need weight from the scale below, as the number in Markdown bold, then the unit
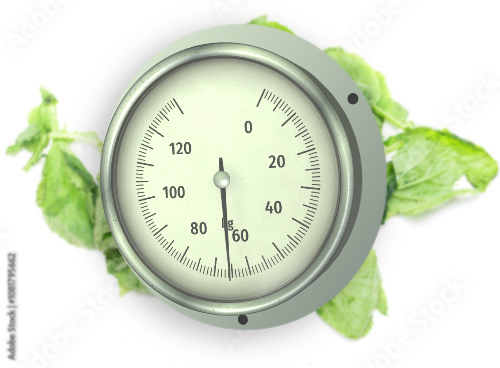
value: **65** kg
